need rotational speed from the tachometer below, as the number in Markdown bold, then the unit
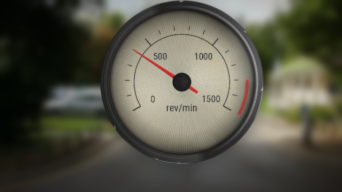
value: **400** rpm
